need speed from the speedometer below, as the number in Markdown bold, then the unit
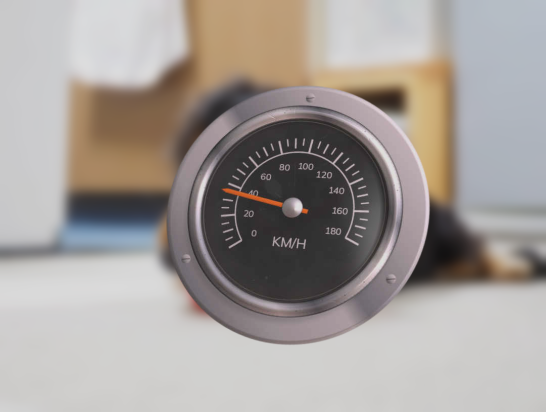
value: **35** km/h
